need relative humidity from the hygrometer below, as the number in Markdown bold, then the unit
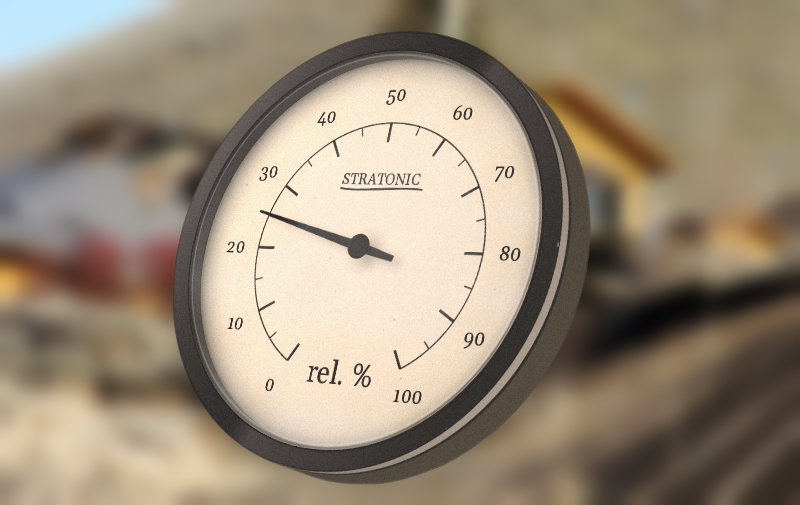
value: **25** %
